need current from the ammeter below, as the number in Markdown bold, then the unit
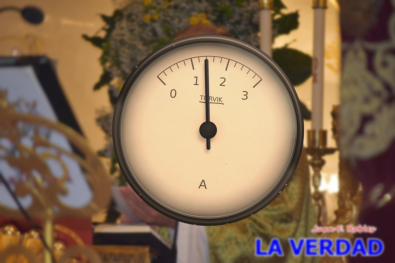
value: **1.4** A
